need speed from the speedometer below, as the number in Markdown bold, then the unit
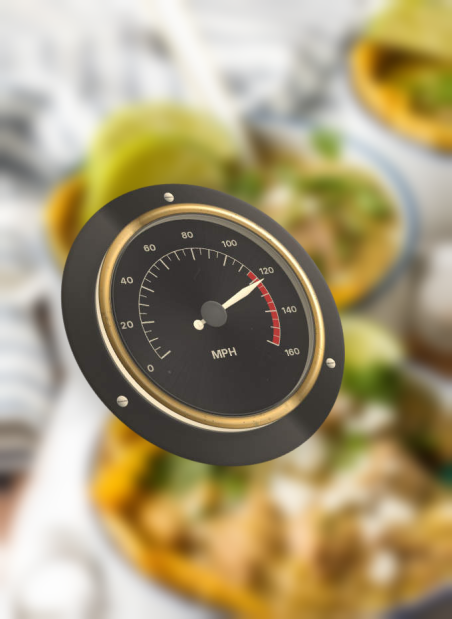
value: **122.5** mph
